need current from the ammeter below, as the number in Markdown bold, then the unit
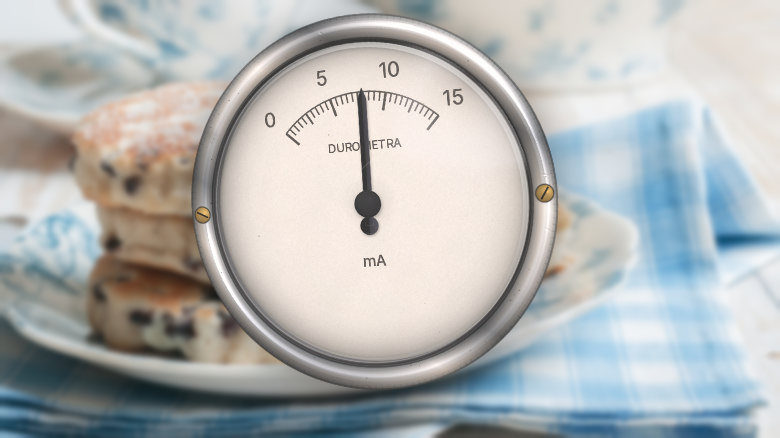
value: **8** mA
